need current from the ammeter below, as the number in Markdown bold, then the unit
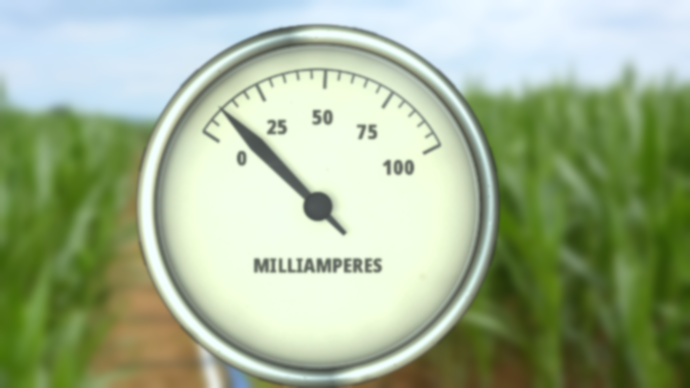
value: **10** mA
